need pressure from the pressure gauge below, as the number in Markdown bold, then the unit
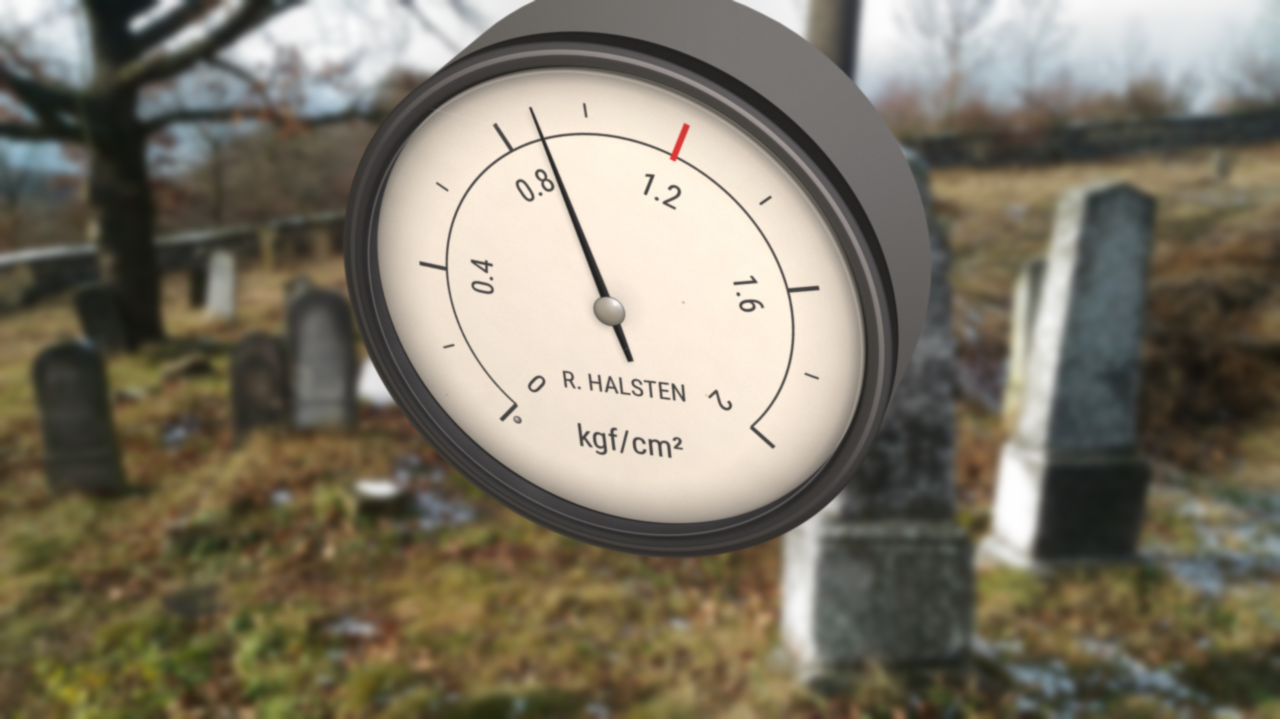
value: **0.9** kg/cm²
